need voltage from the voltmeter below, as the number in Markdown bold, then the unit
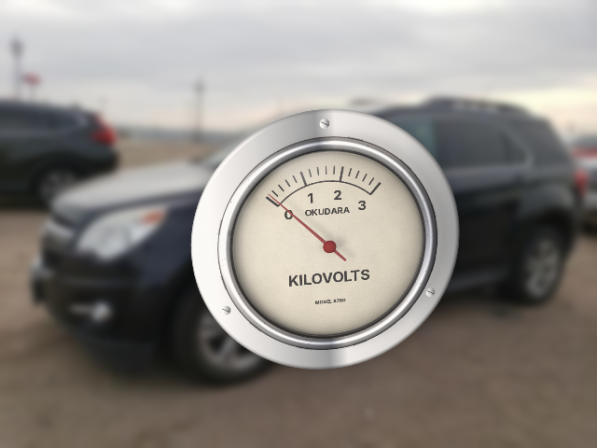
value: **0.1** kV
